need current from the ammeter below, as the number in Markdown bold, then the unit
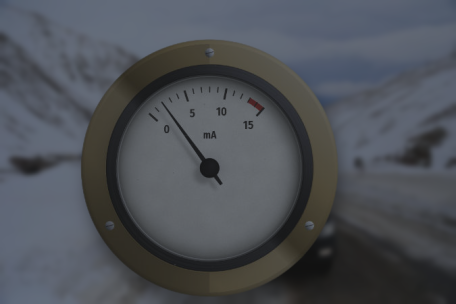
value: **2** mA
